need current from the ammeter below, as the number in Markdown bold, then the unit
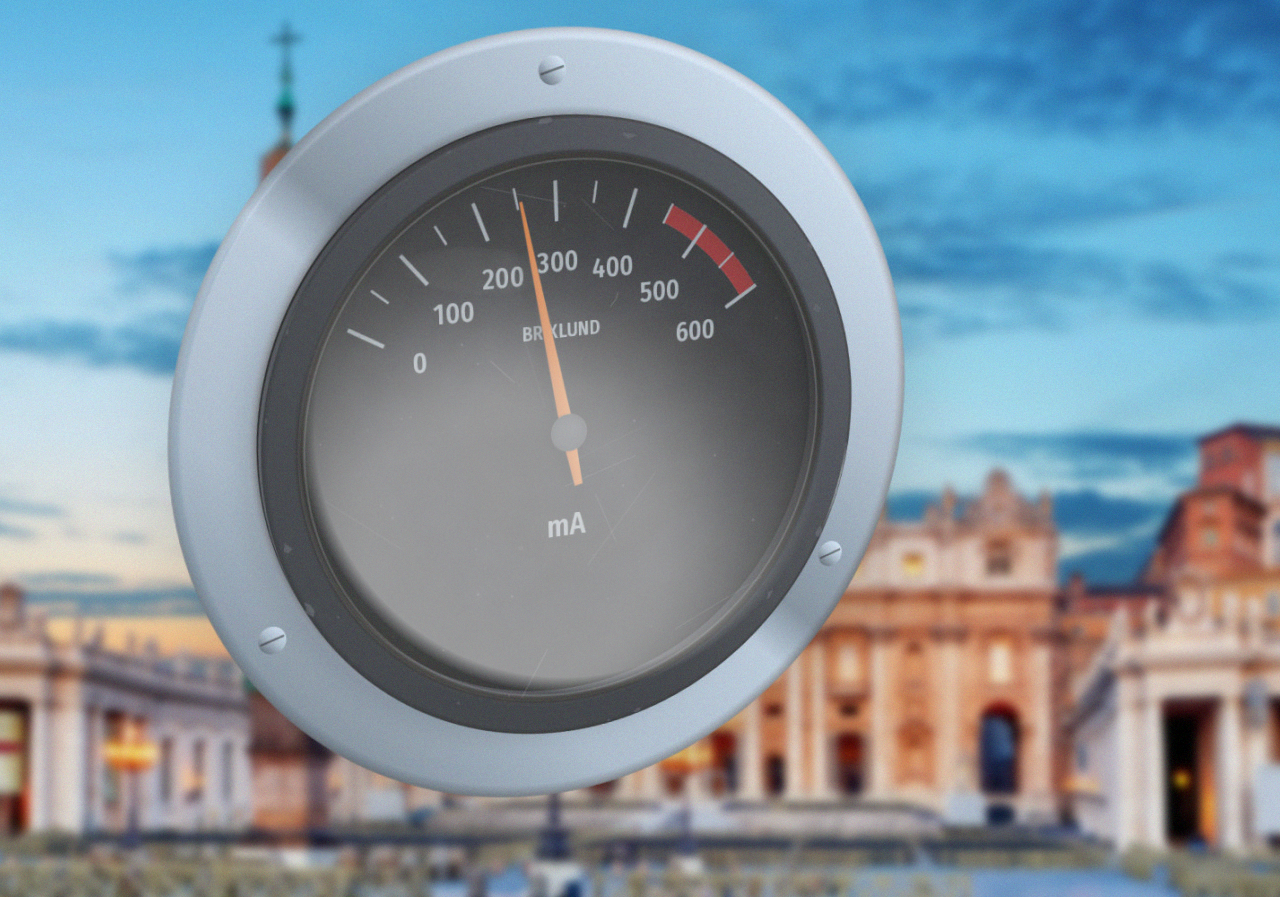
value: **250** mA
